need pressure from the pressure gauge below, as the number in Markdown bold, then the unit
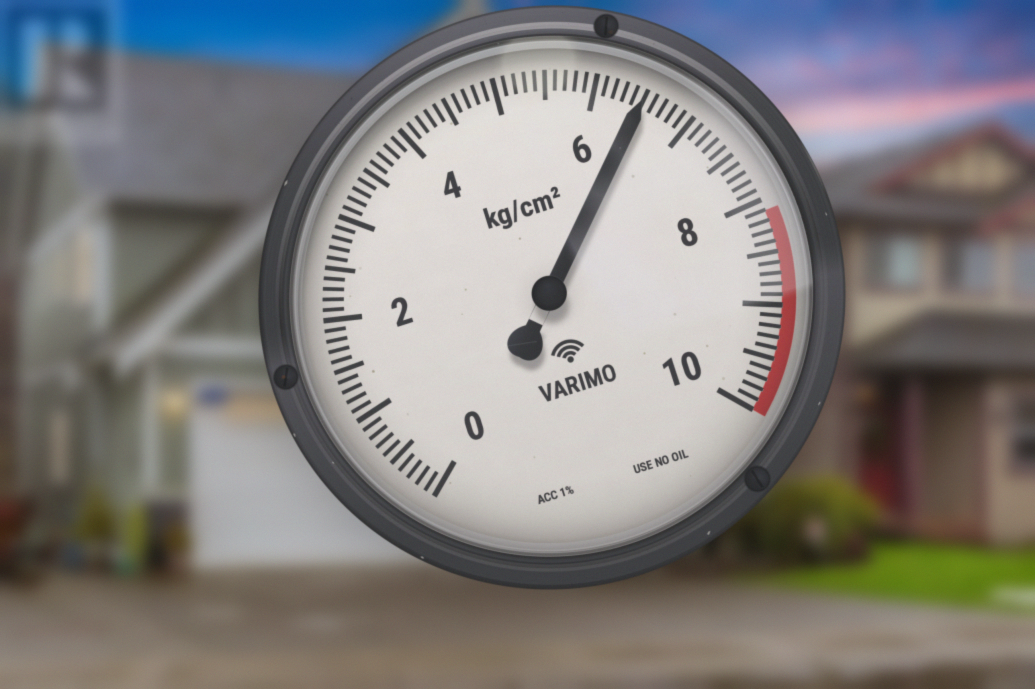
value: **6.5** kg/cm²
